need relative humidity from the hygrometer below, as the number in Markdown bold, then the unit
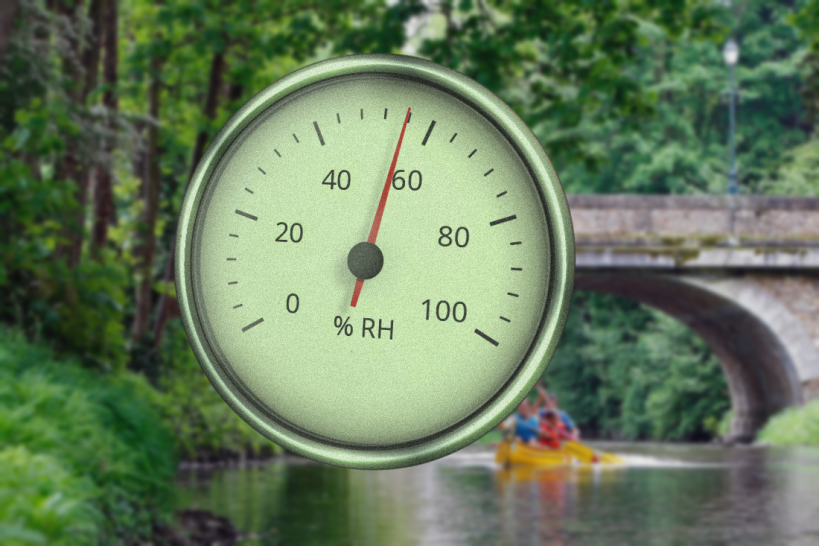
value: **56** %
